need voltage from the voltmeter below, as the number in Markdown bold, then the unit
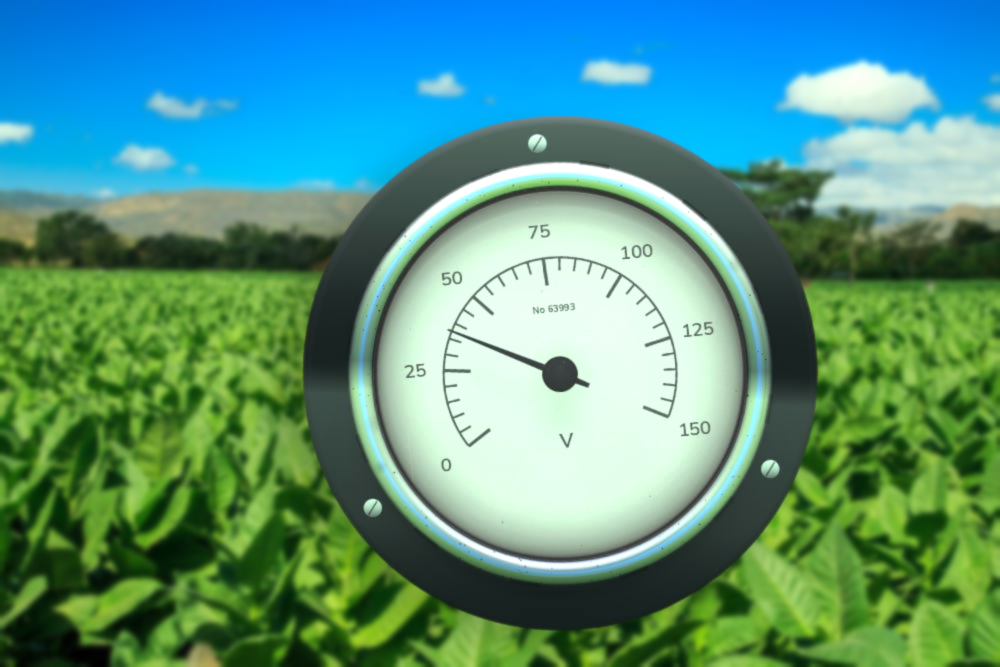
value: **37.5** V
